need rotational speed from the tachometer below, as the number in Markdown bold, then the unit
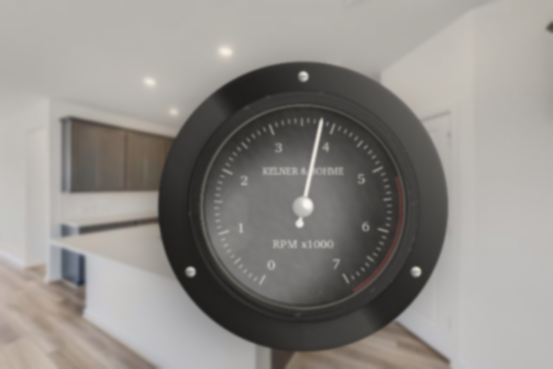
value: **3800** rpm
